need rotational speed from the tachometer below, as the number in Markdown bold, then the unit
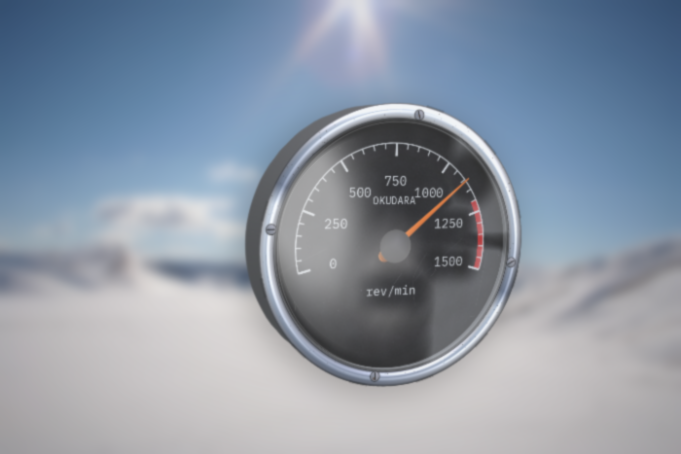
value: **1100** rpm
